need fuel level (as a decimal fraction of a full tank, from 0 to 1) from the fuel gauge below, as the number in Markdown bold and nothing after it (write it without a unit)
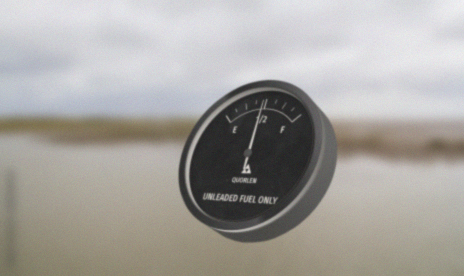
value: **0.5**
